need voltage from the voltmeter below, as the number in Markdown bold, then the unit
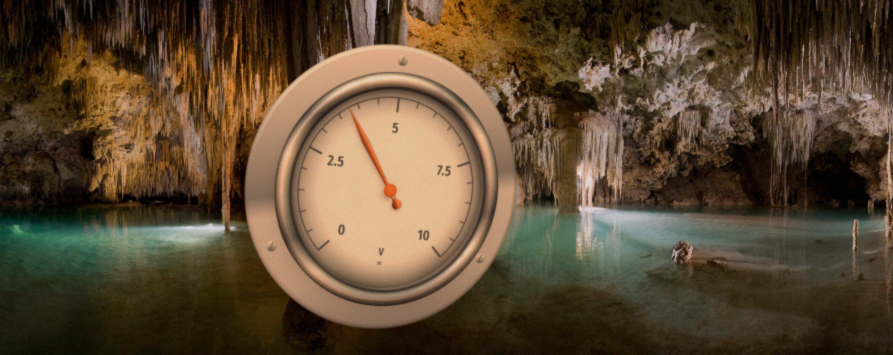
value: **3.75** V
